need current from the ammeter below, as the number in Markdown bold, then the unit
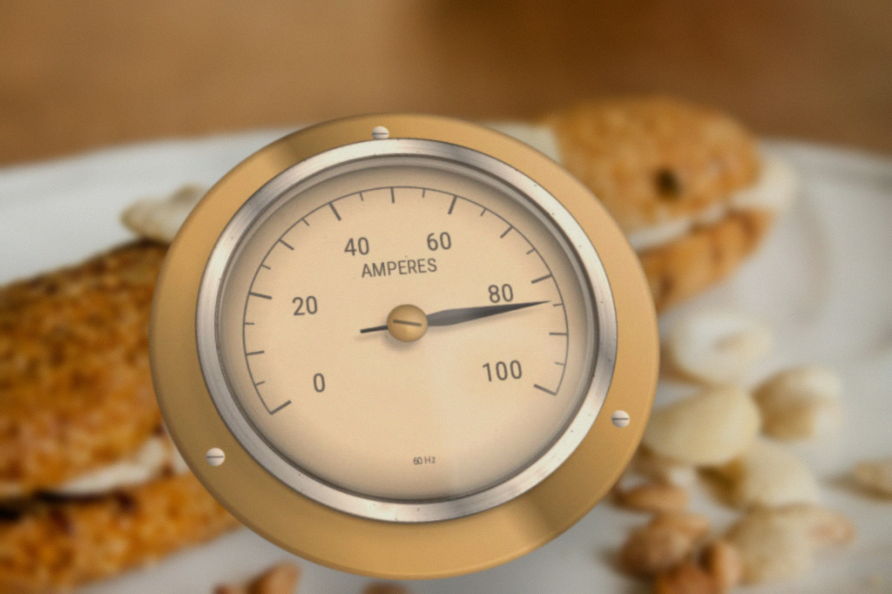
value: **85** A
